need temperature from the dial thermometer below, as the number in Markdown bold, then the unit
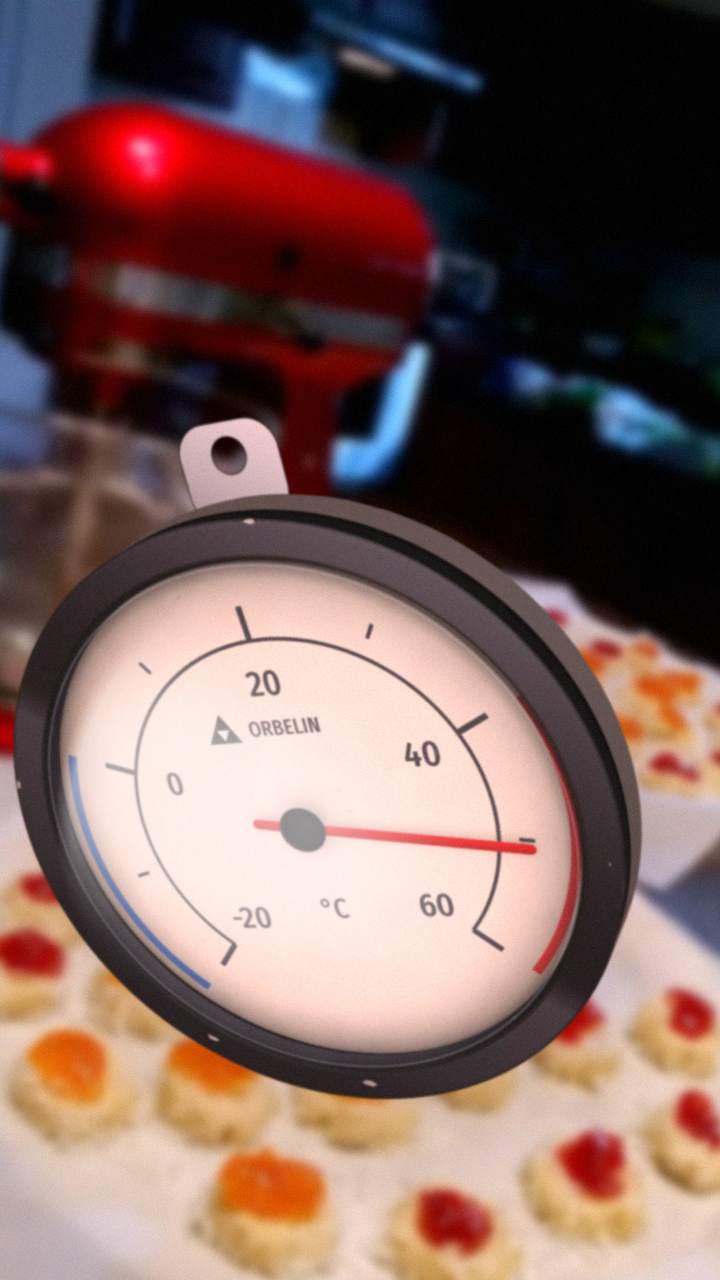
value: **50** °C
